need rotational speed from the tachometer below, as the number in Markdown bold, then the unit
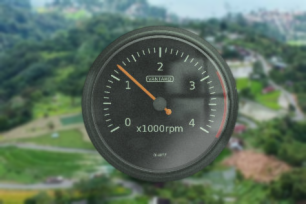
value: **1200** rpm
